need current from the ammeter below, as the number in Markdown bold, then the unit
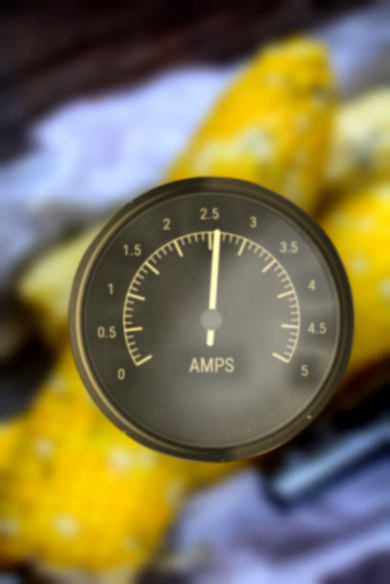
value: **2.6** A
